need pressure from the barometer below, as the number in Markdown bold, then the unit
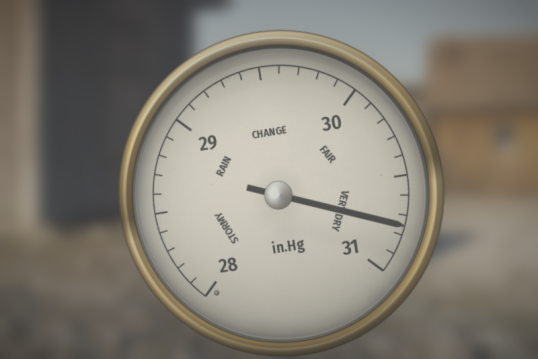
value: **30.75** inHg
